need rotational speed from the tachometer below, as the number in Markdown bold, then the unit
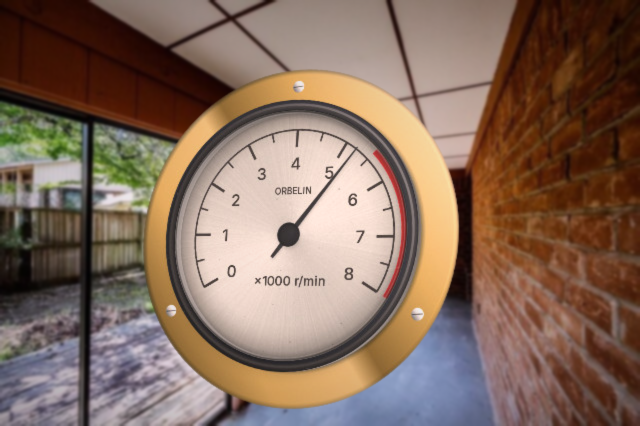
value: **5250** rpm
